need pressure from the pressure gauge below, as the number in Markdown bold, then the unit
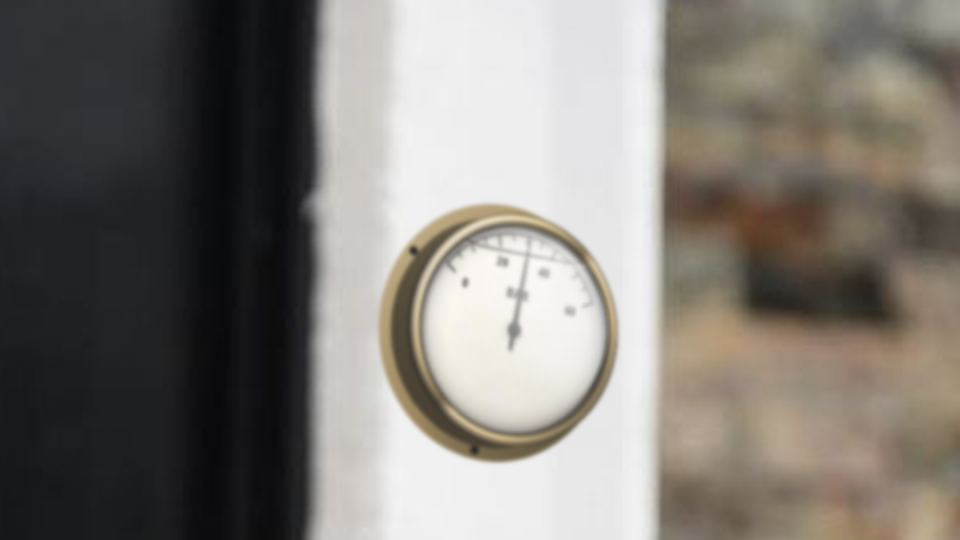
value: **30** bar
